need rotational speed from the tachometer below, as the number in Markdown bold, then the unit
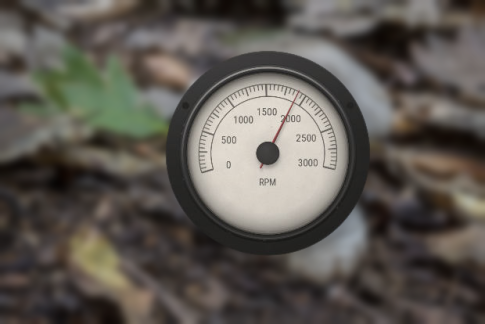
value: **1900** rpm
